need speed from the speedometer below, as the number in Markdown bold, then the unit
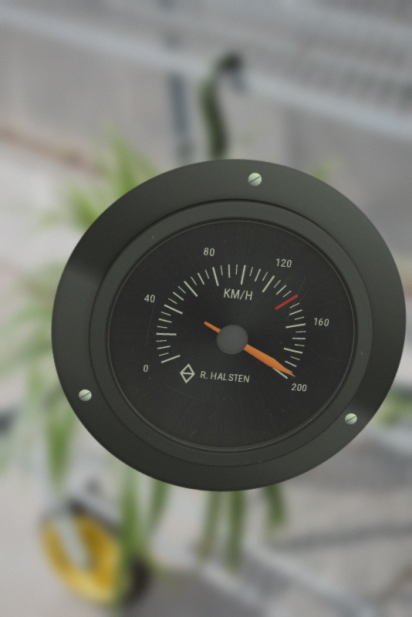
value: **195** km/h
